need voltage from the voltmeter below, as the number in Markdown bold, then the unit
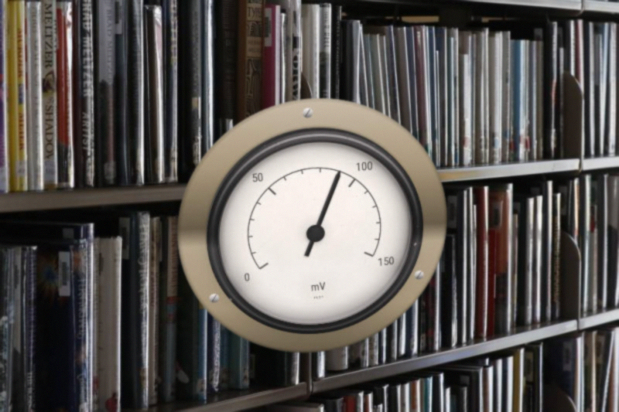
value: **90** mV
